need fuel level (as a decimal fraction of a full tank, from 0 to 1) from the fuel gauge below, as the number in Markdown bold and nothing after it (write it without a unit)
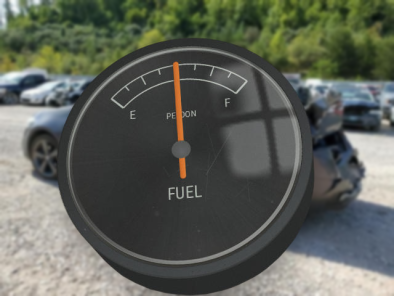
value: **0.5**
